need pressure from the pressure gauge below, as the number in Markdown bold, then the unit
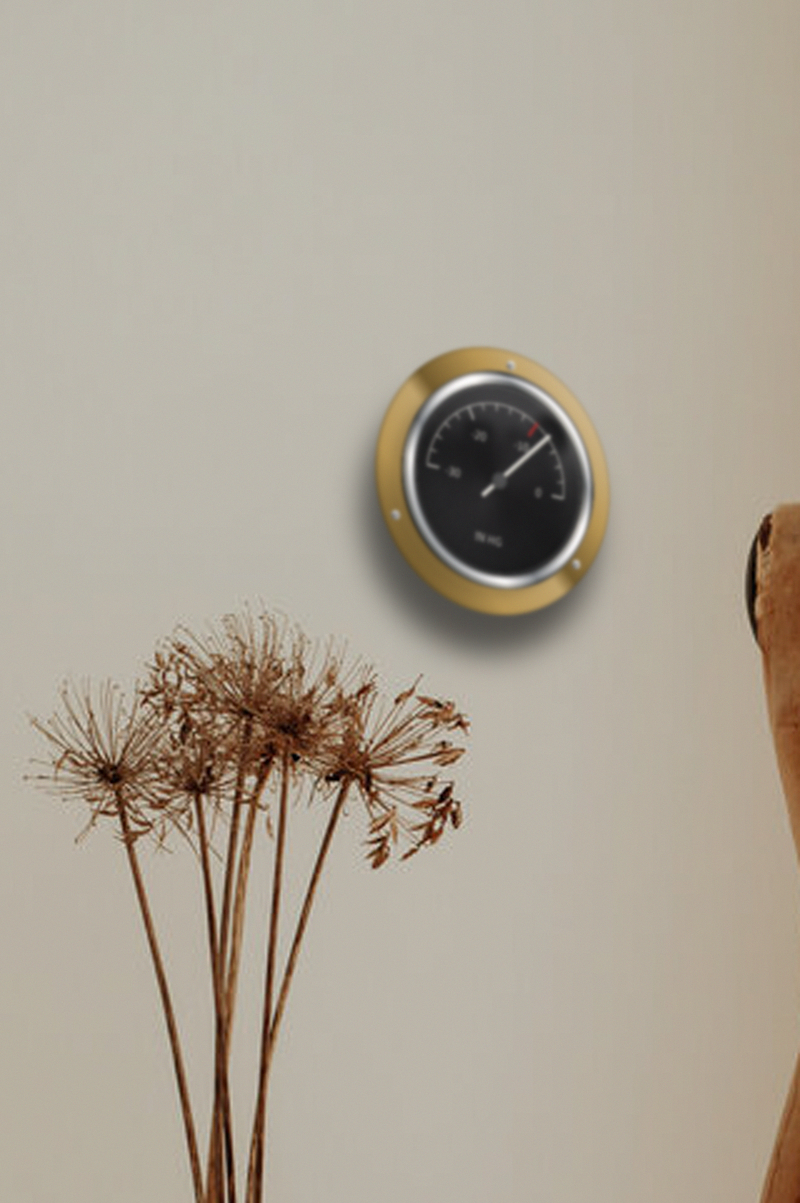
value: **-8** inHg
